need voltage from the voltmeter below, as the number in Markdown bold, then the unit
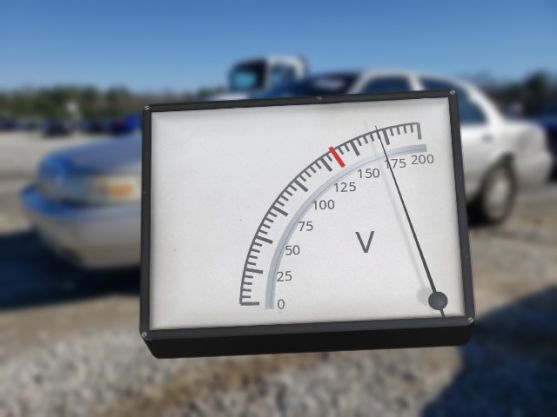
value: **170** V
